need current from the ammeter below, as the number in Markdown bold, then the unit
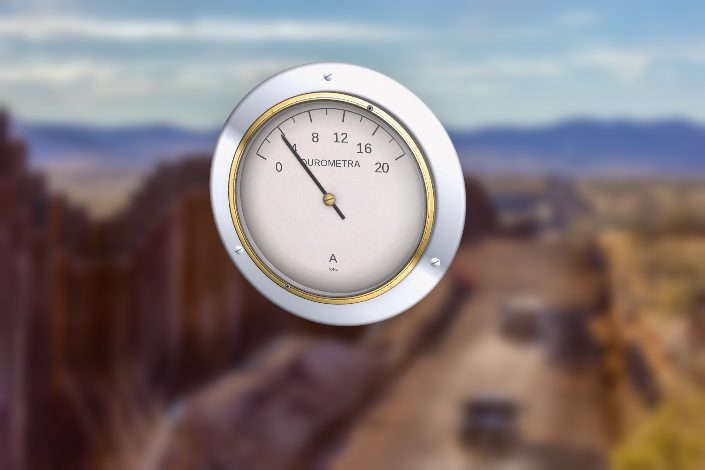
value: **4** A
